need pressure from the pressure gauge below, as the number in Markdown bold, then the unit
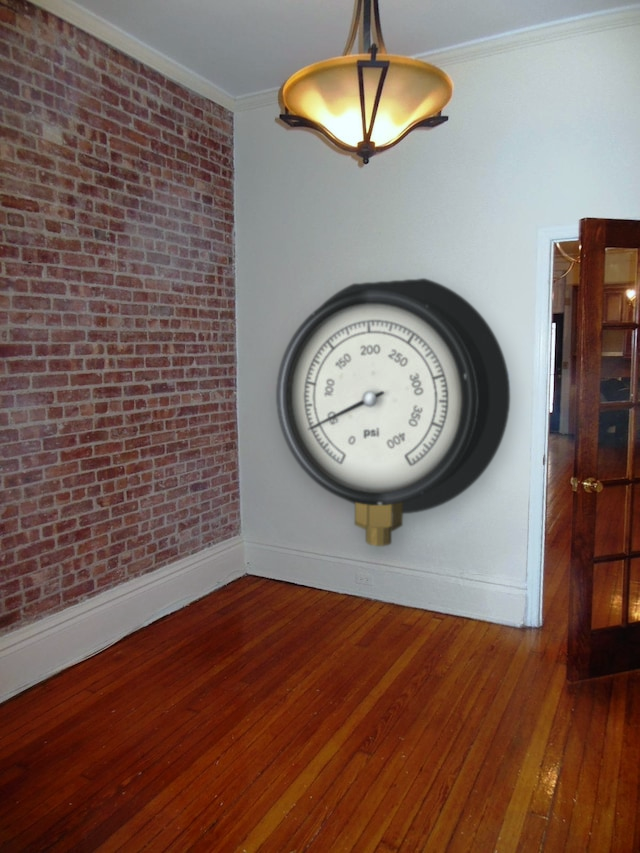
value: **50** psi
